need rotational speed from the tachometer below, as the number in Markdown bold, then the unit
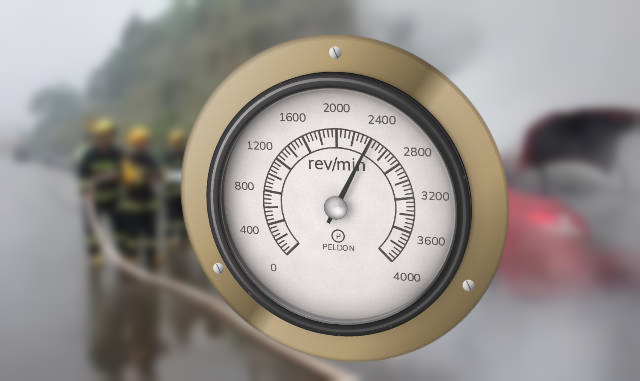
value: **2400** rpm
